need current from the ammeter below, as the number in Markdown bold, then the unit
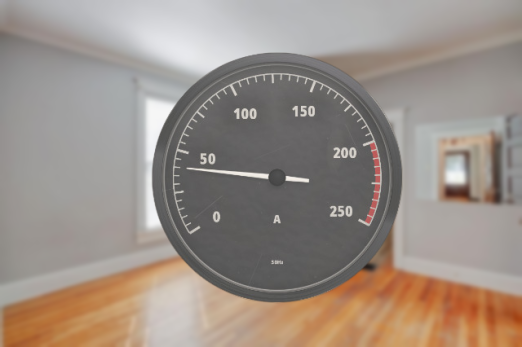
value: **40** A
